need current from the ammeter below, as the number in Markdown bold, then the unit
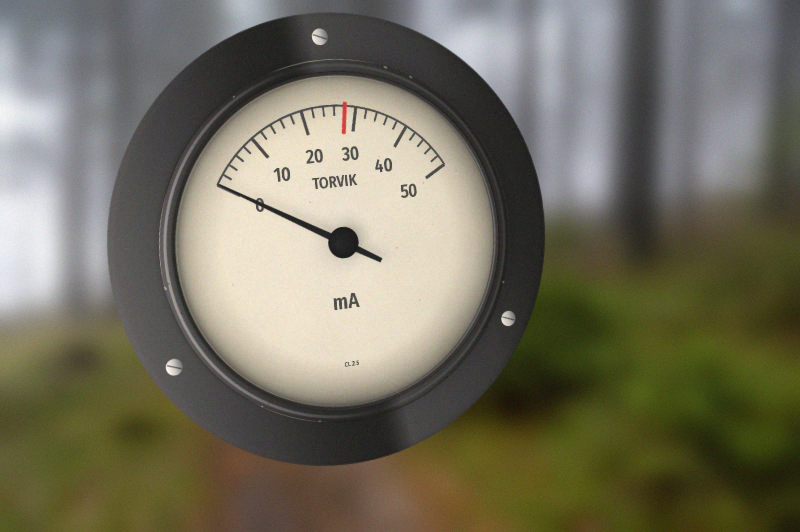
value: **0** mA
